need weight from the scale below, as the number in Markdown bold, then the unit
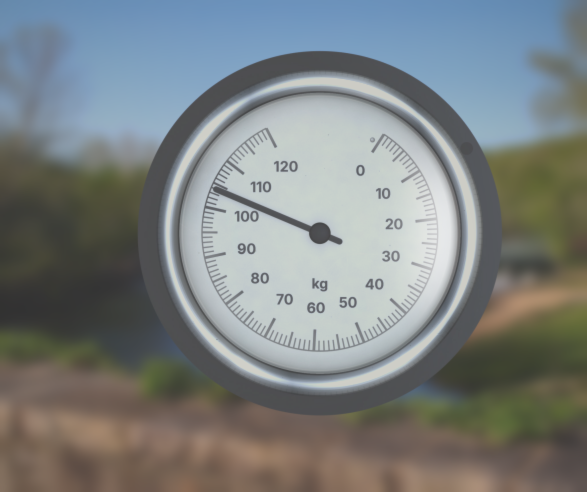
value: **104** kg
